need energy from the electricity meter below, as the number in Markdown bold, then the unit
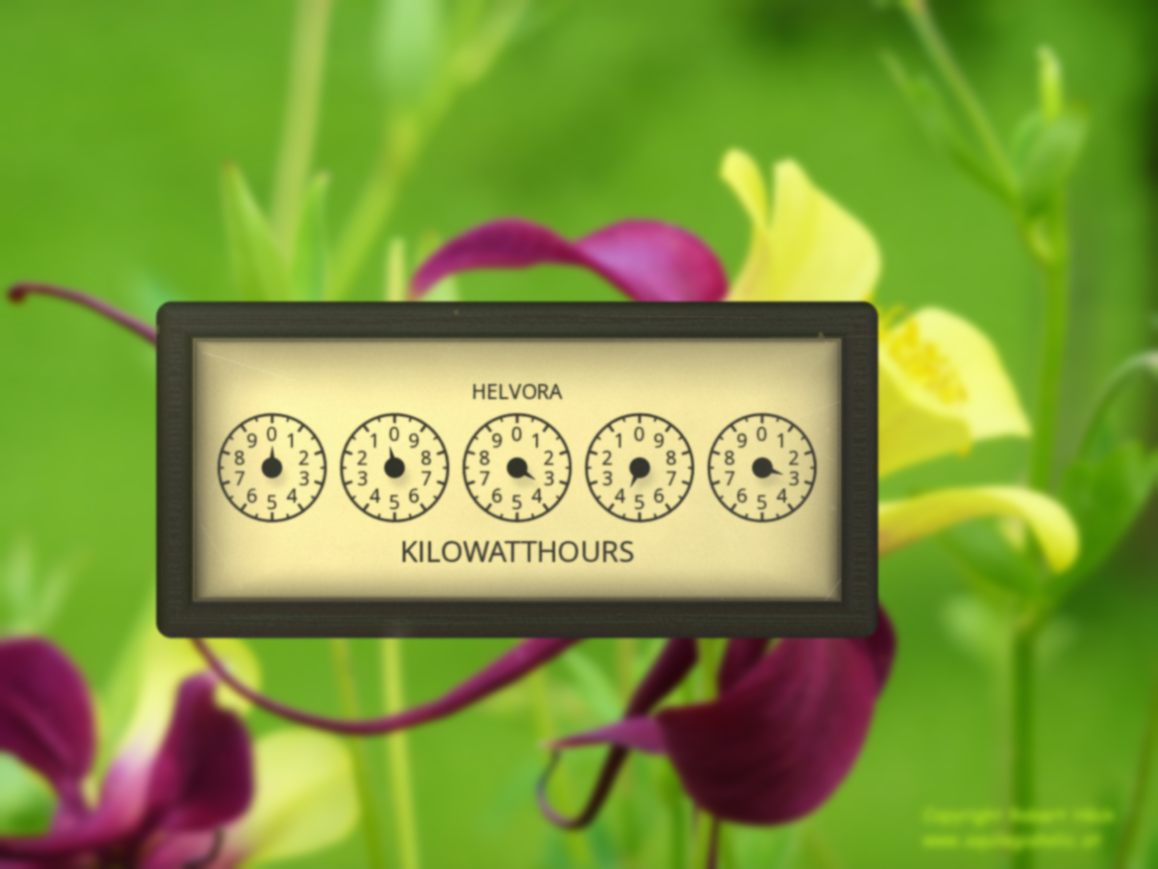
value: **343** kWh
